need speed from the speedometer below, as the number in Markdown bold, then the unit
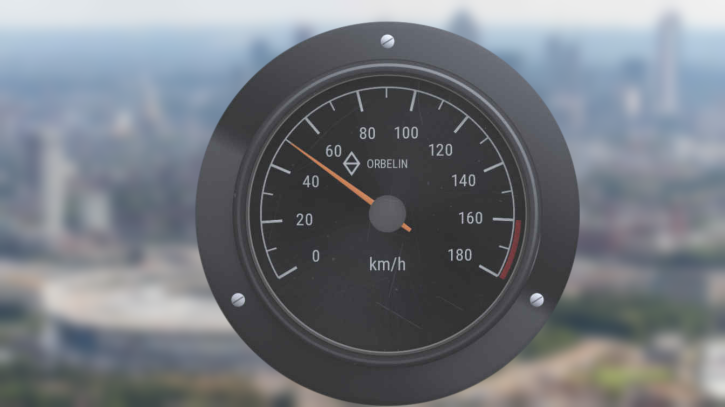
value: **50** km/h
